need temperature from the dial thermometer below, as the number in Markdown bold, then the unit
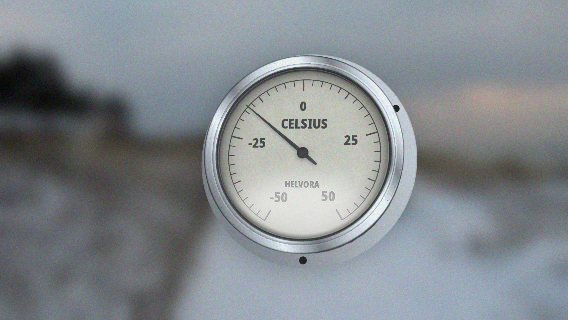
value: **-16.25** °C
